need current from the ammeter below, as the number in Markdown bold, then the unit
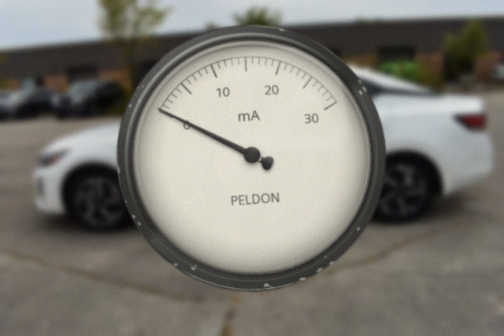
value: **0** mA
